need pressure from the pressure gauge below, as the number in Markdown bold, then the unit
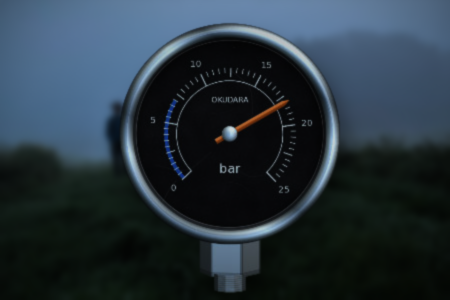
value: **18** bar
